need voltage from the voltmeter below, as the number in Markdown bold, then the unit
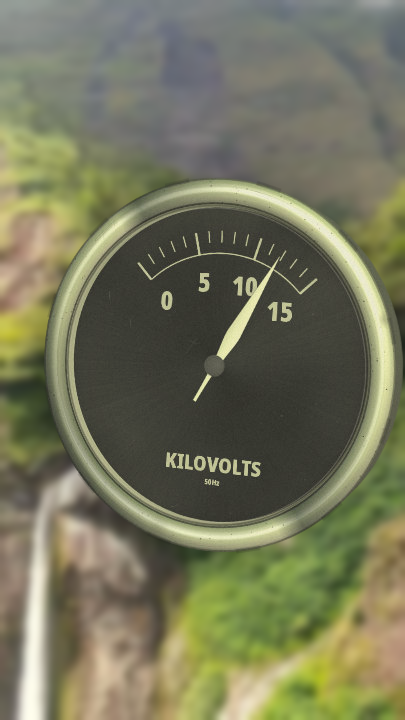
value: **12** kV
